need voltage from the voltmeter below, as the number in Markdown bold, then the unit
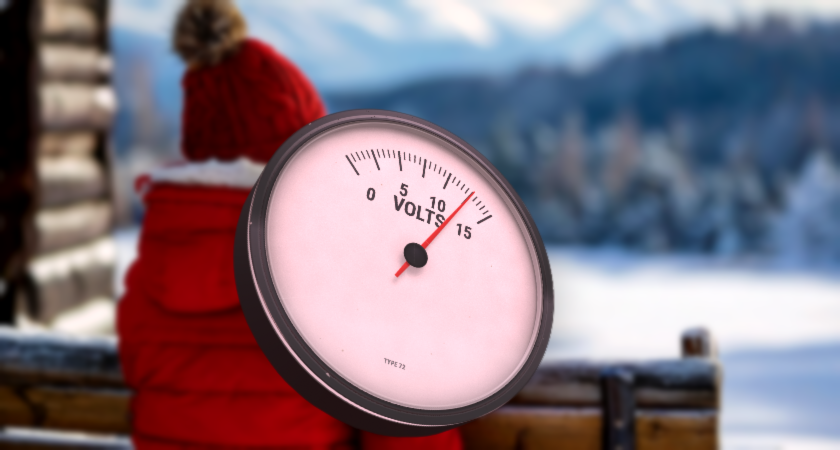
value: **12.5** V
